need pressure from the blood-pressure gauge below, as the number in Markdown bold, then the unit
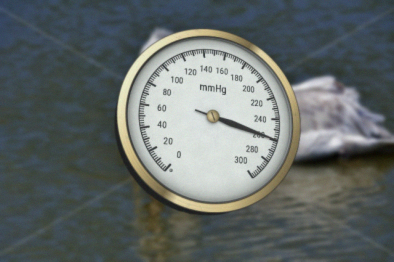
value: **260** mmHg
